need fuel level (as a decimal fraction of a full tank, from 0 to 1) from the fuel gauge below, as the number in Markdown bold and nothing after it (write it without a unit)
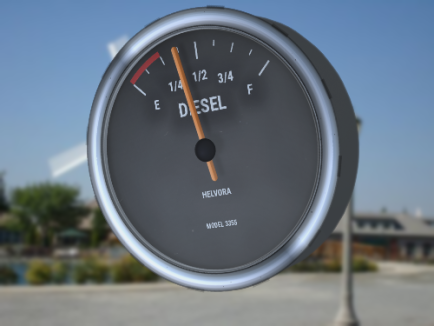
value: **0.375**
